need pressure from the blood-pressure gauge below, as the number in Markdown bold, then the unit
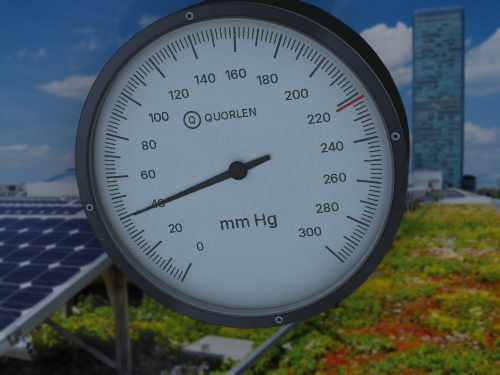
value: **40** mmHg
